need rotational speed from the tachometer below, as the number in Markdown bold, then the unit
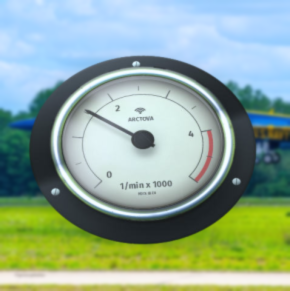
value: **1500** rpm
